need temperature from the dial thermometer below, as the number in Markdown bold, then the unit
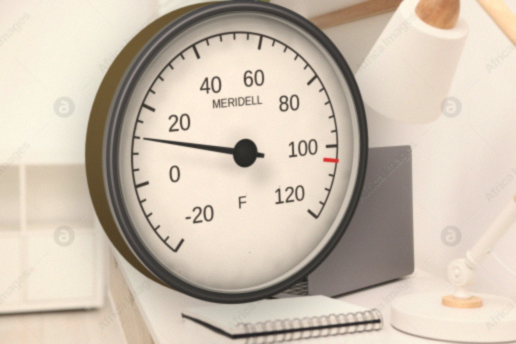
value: **12** °F
